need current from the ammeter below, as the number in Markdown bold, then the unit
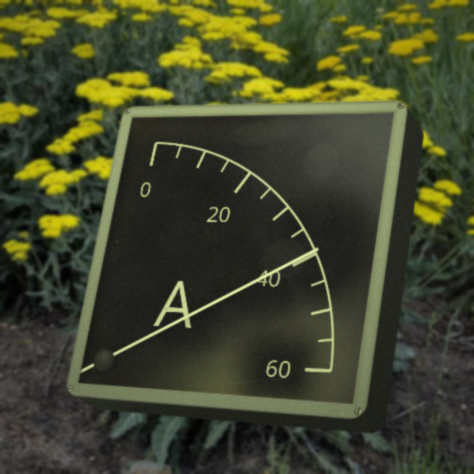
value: **40** A
